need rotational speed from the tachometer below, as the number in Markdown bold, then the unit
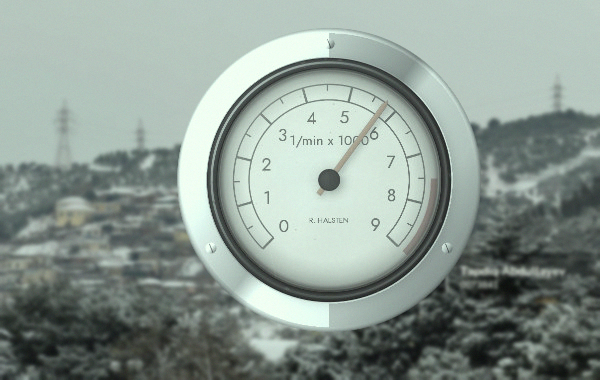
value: **5750** rpm
